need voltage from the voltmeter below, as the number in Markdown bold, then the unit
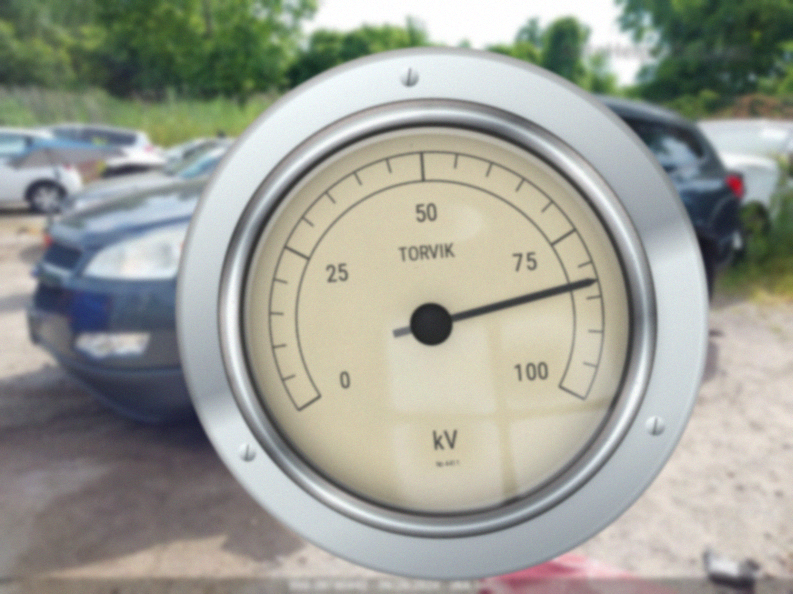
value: **82.5** kV
